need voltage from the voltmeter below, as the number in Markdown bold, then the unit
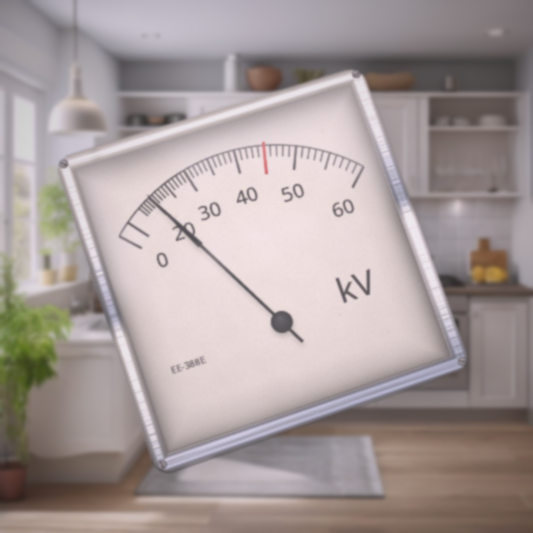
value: **20** kV
